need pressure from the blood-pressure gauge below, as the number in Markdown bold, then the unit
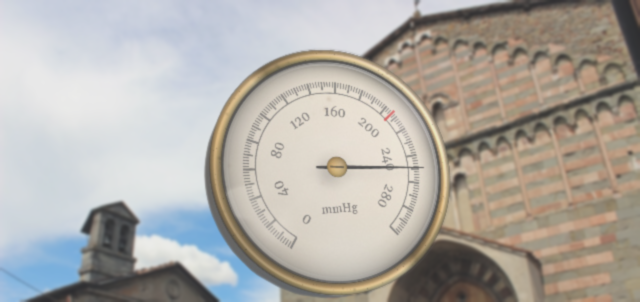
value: **250** mmHg
